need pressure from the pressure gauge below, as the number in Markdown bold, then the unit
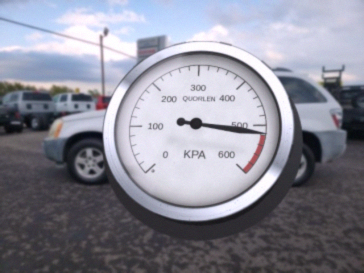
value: **520** kPa
